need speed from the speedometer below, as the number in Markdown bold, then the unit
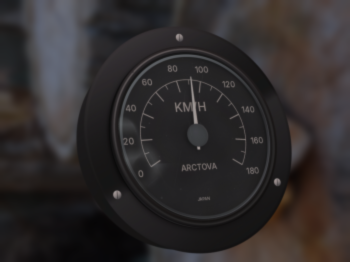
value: **90** km/h
